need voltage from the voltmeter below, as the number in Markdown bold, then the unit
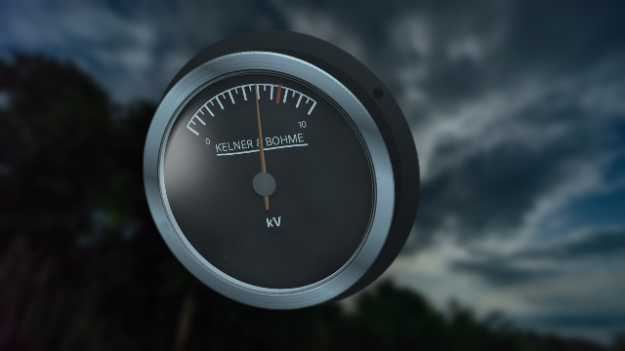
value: **6** kV
